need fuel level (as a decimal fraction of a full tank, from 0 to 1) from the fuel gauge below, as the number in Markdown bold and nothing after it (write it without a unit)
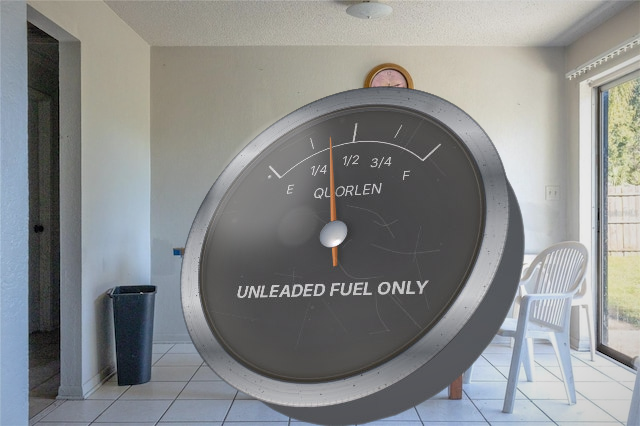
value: **0.375**
